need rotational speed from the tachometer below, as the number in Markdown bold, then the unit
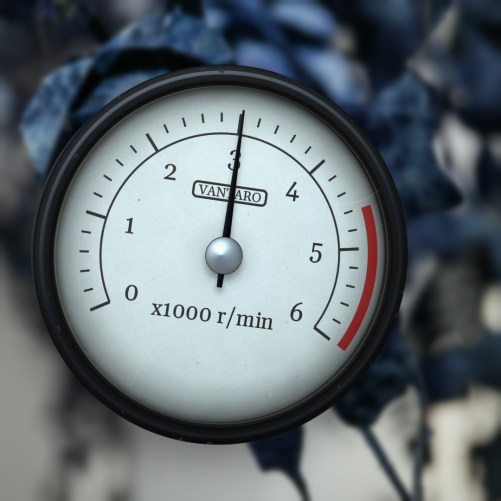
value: **3000** rpm
